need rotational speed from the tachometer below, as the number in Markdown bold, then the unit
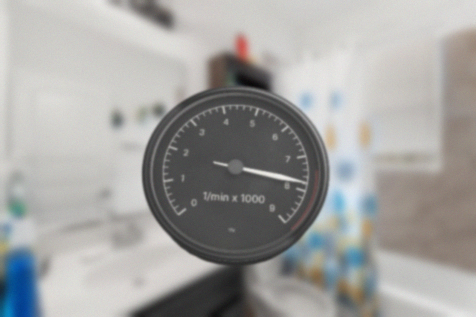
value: **7800** rpm
